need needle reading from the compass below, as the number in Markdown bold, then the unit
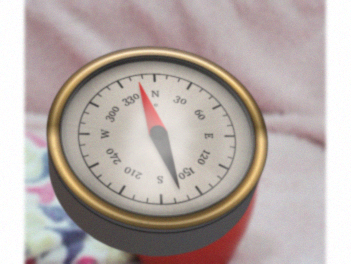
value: **345** °
